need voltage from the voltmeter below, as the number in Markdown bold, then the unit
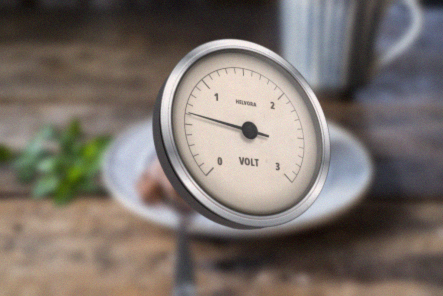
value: **0.6** V
